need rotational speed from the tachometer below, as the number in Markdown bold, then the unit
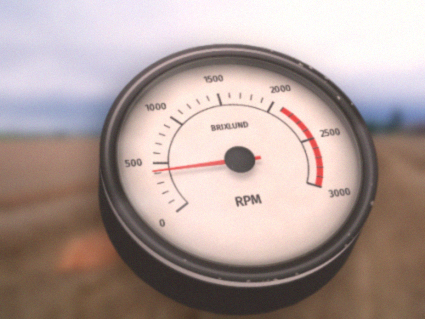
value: **400** rpm
